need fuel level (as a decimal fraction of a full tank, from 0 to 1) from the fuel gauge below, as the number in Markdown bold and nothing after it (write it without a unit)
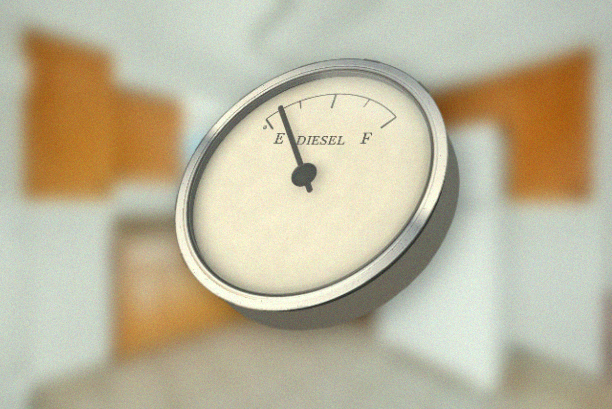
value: **0.125**
